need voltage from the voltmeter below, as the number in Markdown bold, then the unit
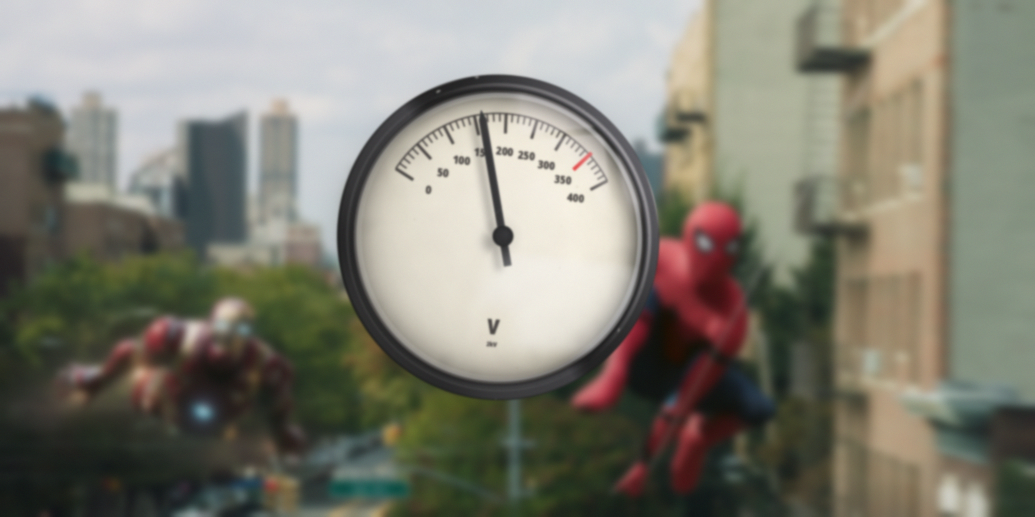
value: **160** V
